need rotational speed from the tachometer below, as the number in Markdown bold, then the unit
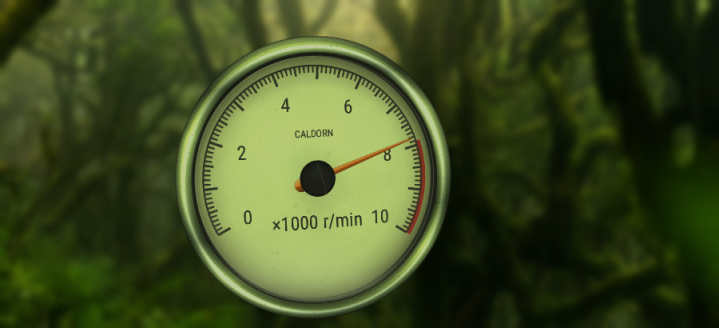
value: **7800** rpm
